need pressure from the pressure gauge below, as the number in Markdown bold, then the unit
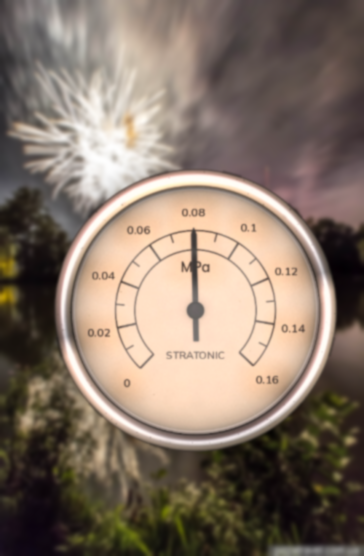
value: **0.08** MPa
